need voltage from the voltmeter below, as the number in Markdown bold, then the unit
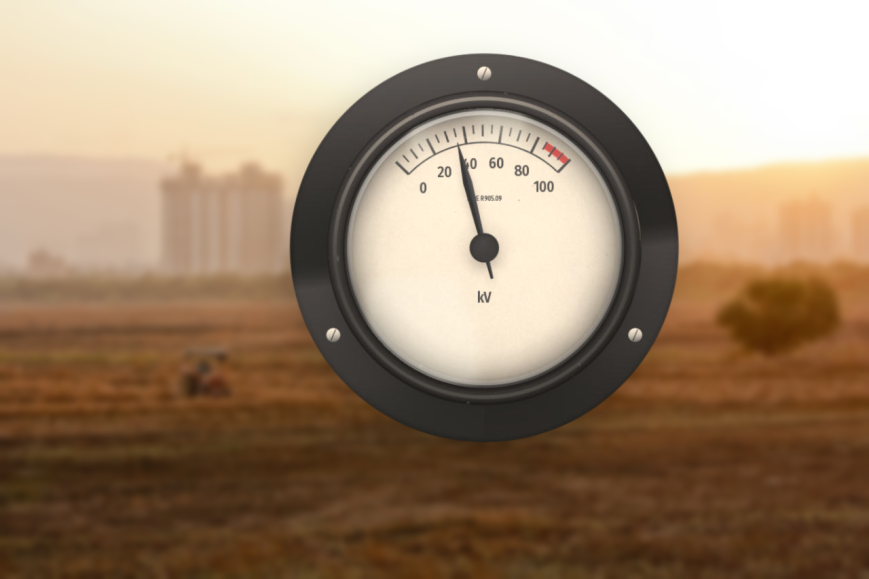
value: **35** kV
